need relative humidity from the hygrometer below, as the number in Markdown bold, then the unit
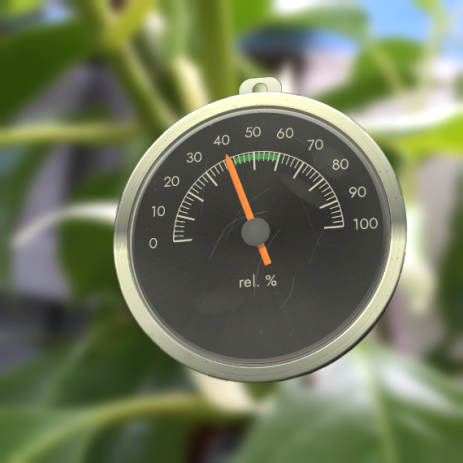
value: **40** %
